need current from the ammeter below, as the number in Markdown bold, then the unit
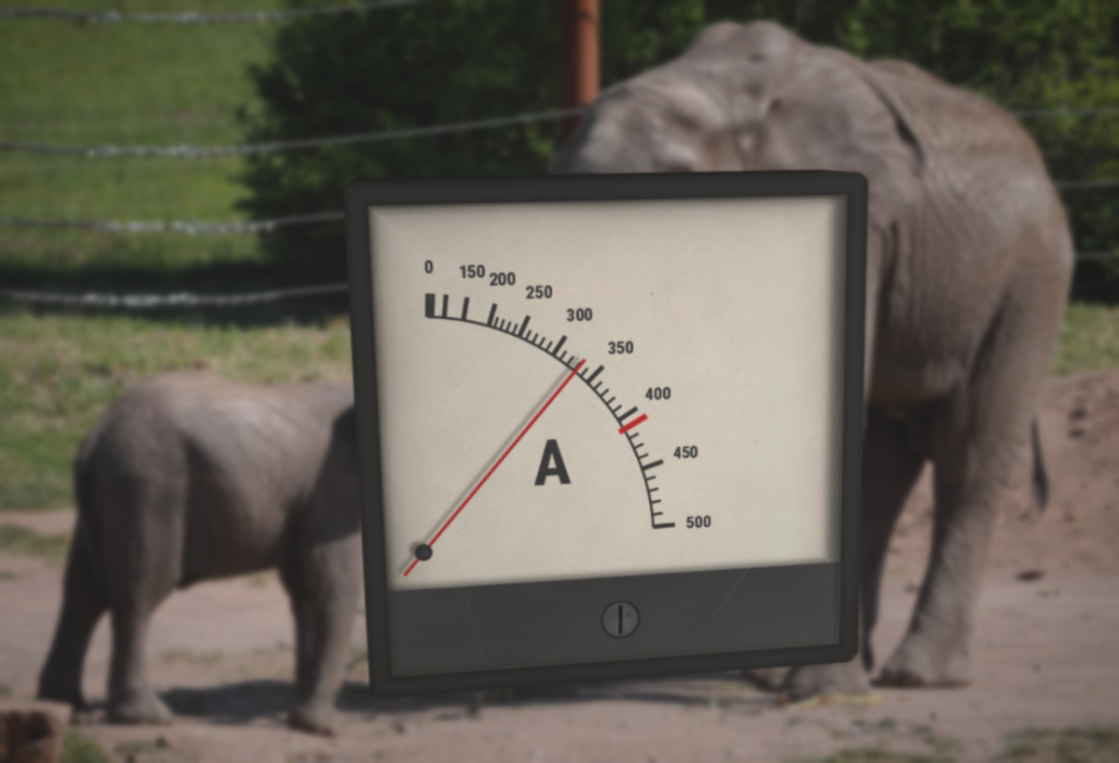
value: **330** A
